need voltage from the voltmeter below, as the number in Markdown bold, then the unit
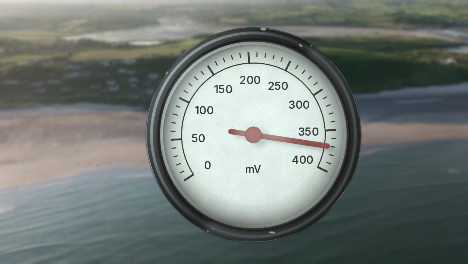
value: **370** mV
